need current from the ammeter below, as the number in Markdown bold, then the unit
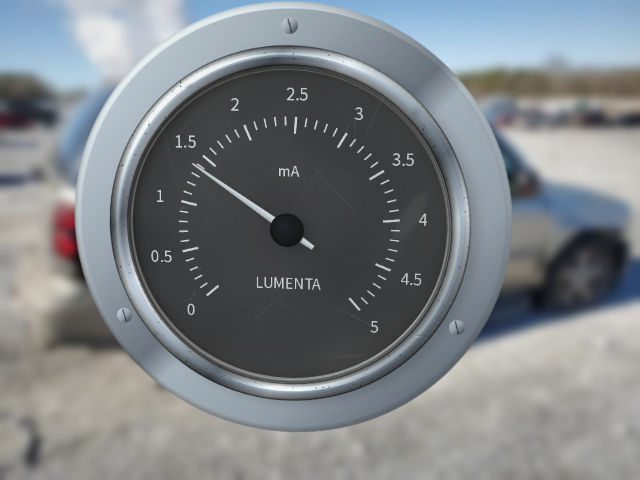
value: **1.4** mA
